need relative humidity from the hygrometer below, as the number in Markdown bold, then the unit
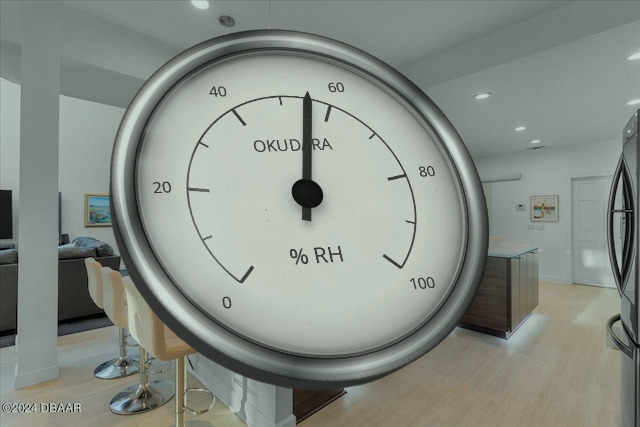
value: **55** %
